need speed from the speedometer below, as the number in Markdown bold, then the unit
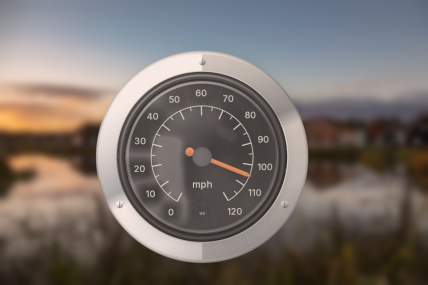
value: **105** mph
